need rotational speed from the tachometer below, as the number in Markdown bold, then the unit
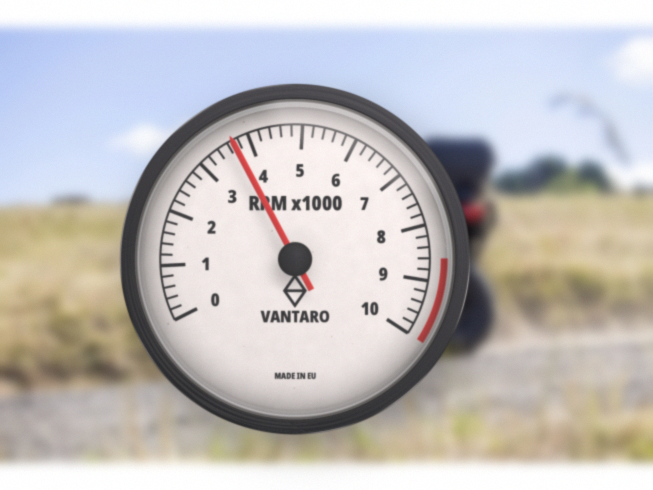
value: **3700** rpm
